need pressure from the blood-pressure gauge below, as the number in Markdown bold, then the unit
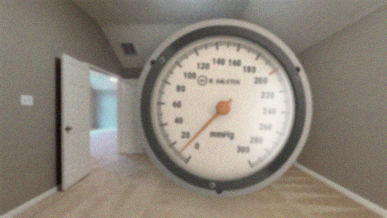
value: **10** mmHg
